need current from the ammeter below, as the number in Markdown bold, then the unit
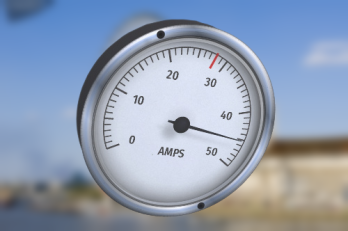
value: **45** A
